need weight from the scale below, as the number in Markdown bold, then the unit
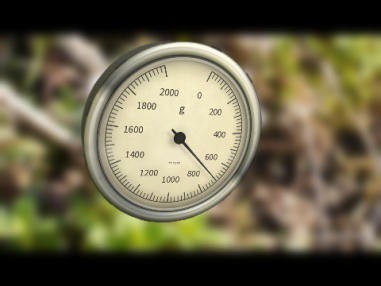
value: **700** g
